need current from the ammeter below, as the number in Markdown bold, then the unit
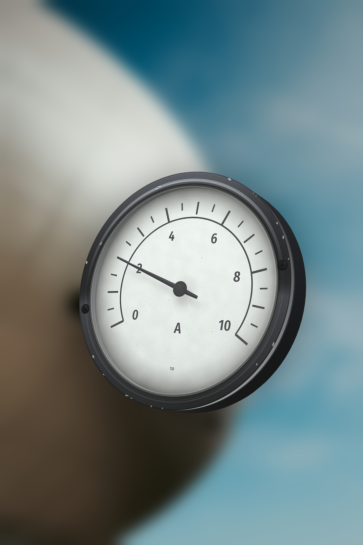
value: **2** A
